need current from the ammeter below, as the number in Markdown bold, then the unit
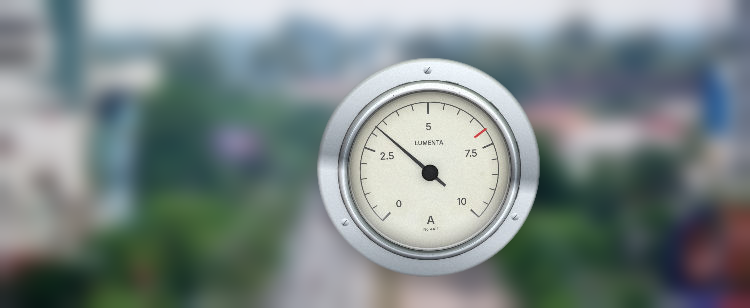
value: **3.25** A
